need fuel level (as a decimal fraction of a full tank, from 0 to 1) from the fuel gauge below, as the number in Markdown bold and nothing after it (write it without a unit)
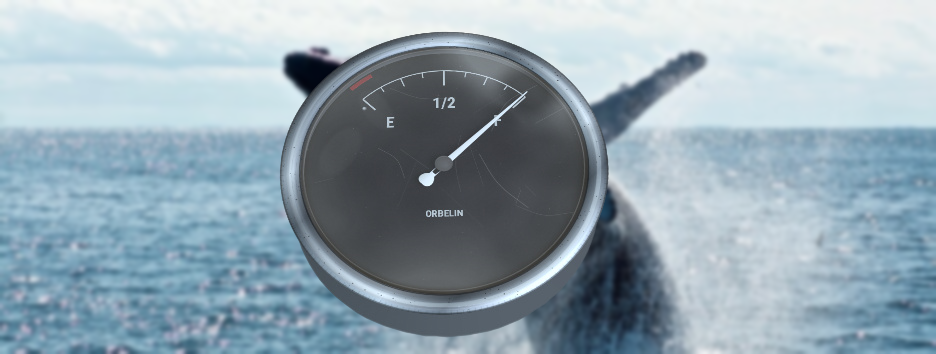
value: **1**
